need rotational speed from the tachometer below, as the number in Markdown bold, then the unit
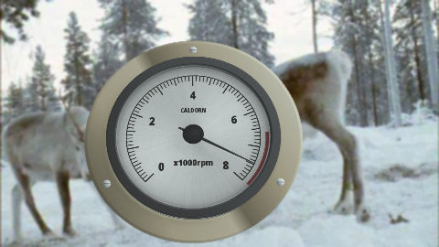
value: **7500** rpm
